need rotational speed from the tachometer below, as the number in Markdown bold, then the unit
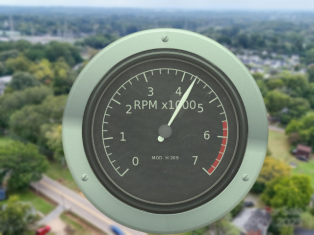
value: **4300** rpm
